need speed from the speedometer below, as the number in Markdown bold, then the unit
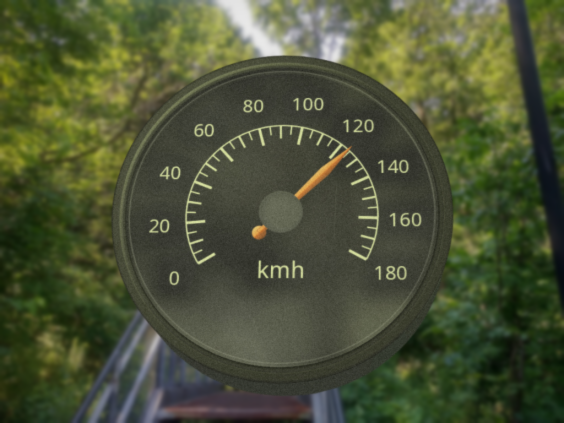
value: **125** km/h
